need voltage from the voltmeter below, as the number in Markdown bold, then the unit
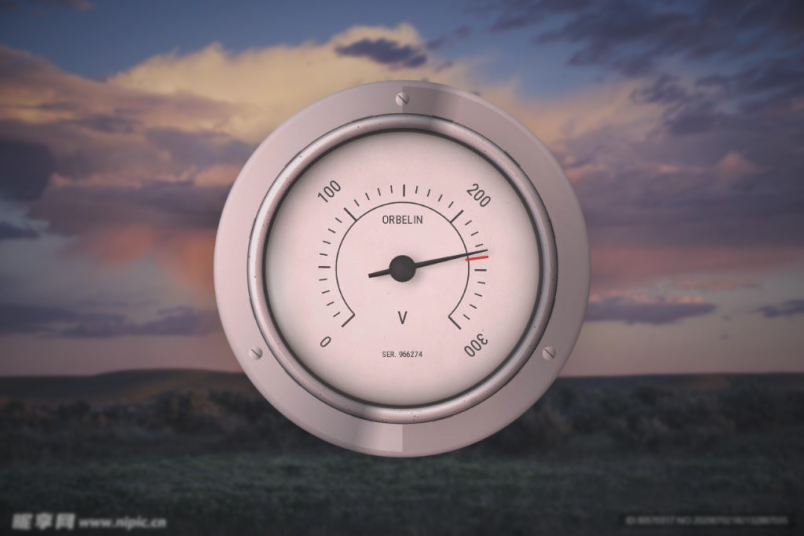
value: **235** V
